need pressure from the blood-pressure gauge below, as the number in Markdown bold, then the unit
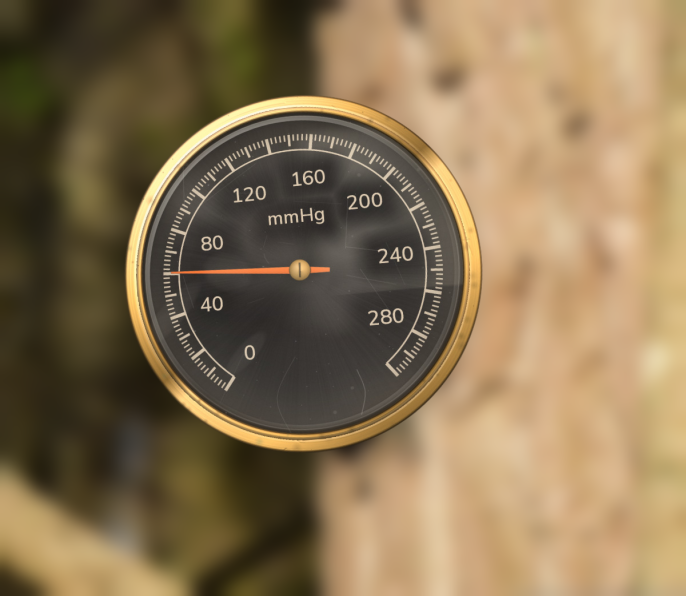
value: **60** mmHg
